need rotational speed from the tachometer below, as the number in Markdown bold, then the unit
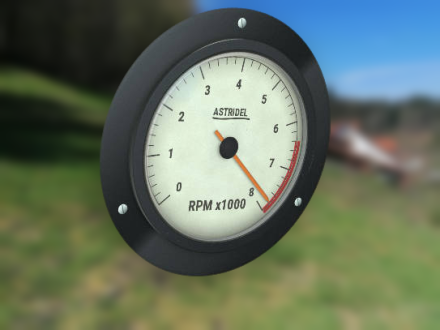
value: **7800** rpm
